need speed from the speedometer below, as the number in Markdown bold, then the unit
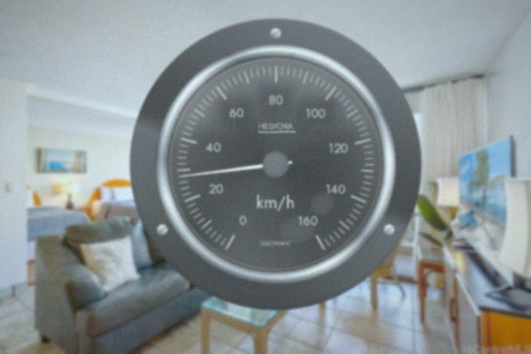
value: **28** km/h
